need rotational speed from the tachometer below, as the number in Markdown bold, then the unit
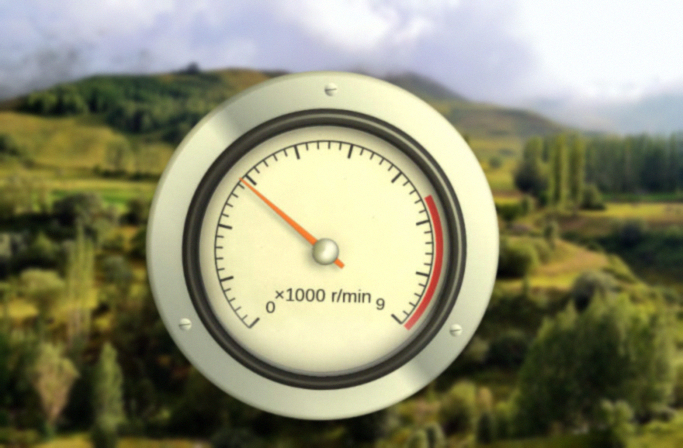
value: **2900** rpm
